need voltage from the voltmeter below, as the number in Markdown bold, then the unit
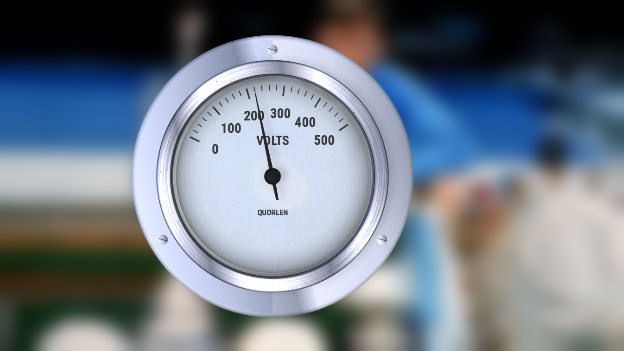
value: **220** V
